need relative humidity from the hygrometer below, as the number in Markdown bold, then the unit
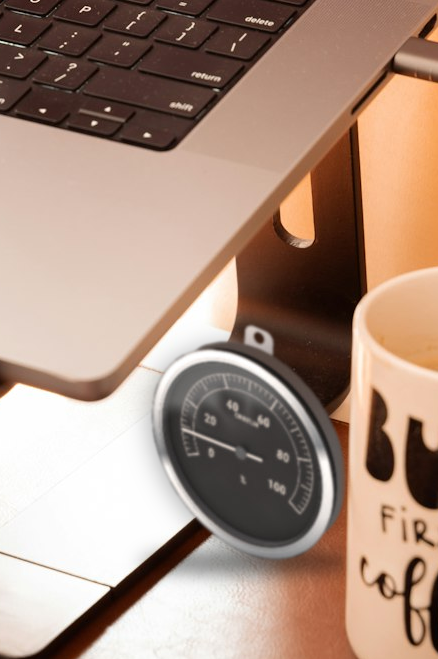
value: **10** %
